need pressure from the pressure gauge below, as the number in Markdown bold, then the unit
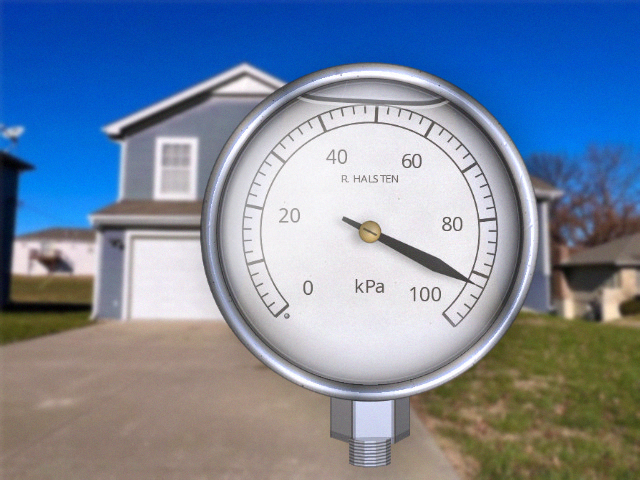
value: **92** kPa
